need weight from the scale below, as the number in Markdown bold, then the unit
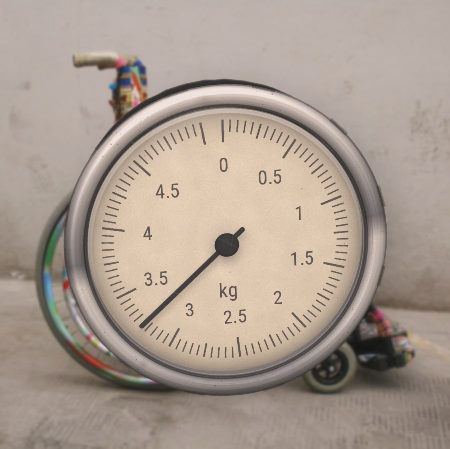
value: **3.25** kg
